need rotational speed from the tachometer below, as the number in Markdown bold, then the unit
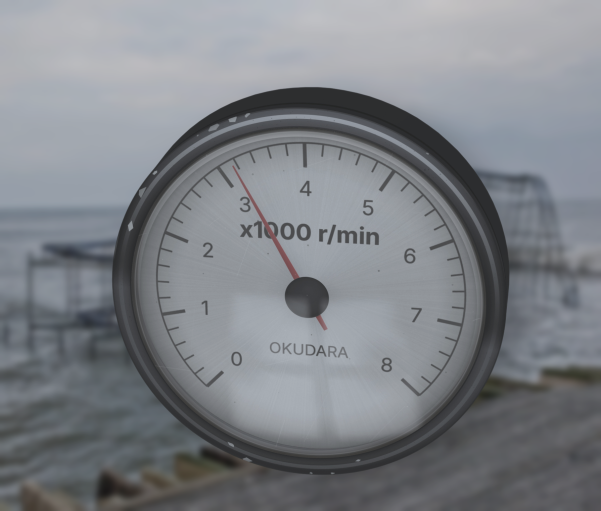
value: **3200** rpm
